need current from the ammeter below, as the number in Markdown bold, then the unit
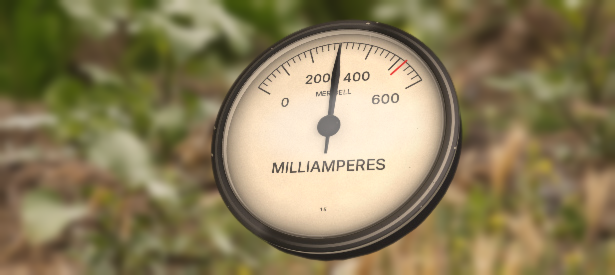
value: **300** mA
